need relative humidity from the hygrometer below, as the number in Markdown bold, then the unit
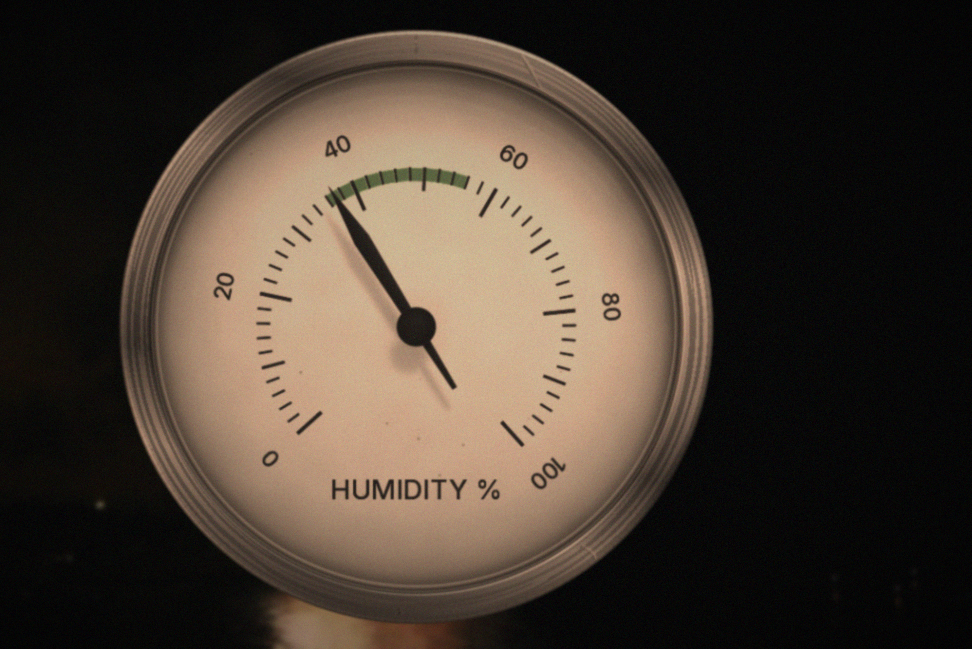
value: **37** %
